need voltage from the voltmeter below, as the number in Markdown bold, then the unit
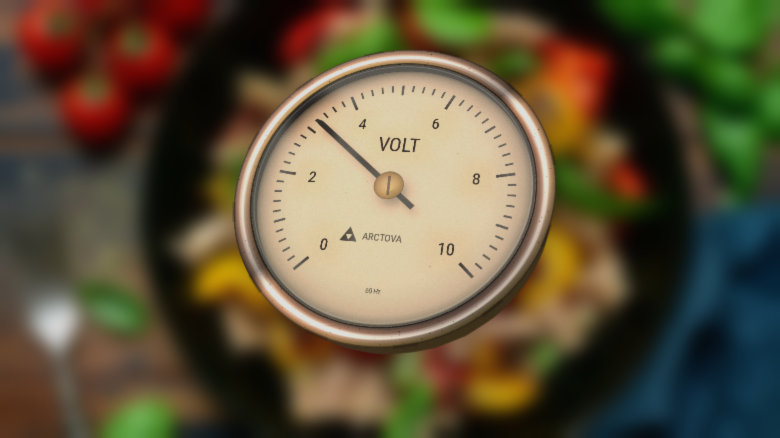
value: **3.2** V
